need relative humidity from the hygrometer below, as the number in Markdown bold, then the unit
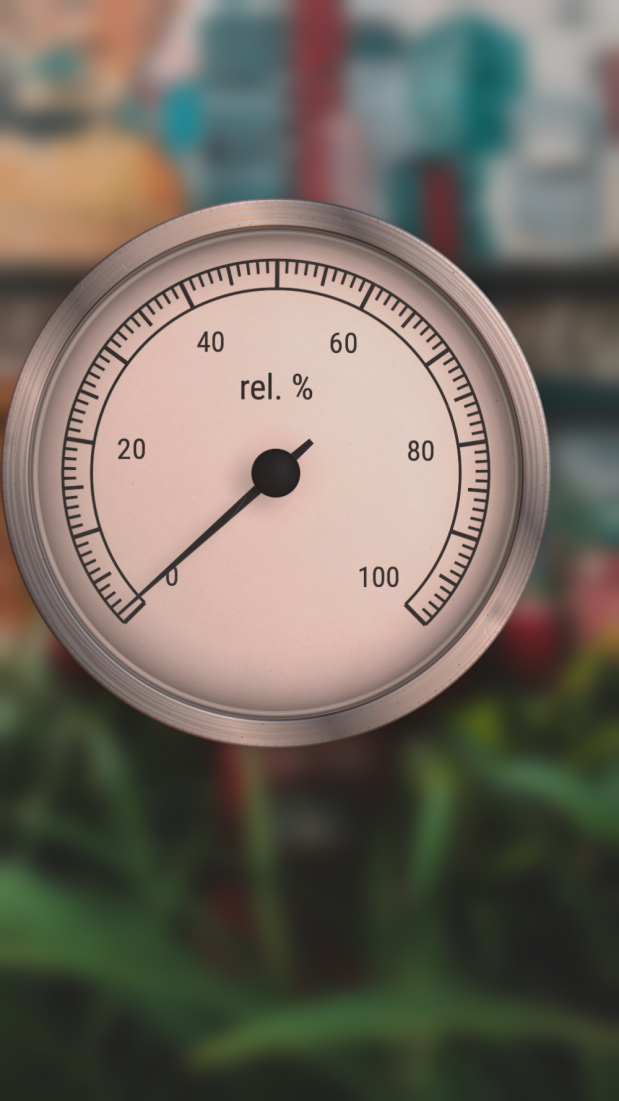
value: **1** %
